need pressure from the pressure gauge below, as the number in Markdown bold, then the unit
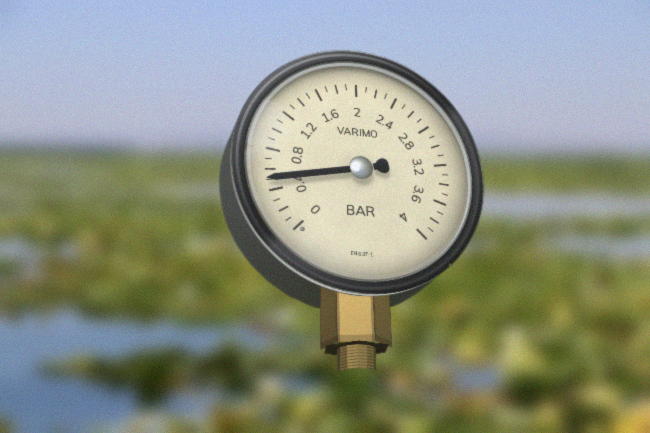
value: **0.5** bar
